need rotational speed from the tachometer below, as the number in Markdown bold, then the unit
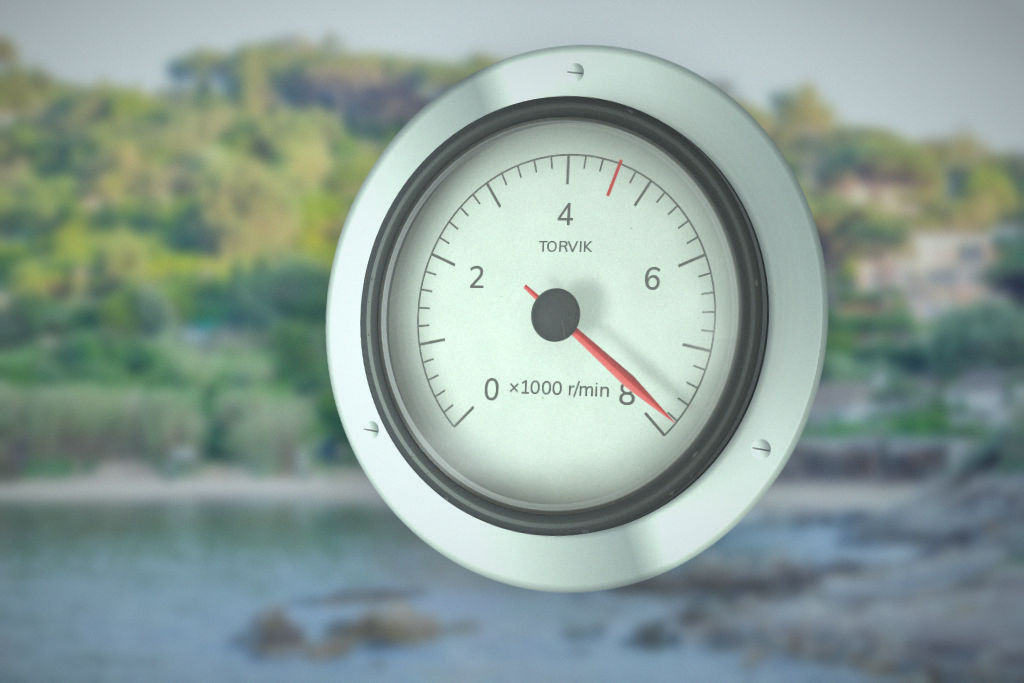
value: **7800** rpm
